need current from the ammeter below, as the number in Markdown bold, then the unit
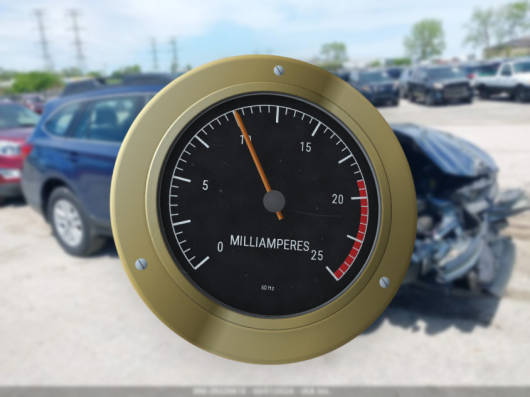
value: **10** mA
